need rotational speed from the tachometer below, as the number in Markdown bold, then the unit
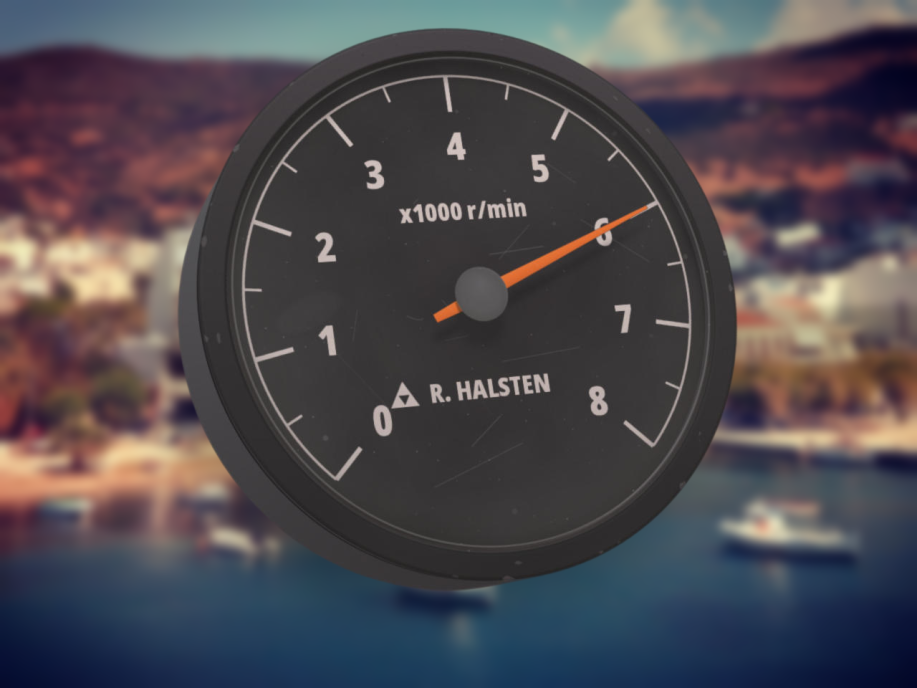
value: **6000** rpm
